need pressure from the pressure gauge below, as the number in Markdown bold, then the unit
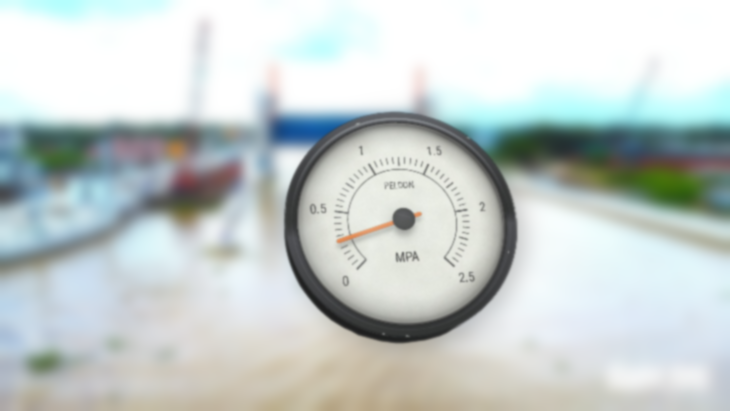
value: **0.25** MPa
